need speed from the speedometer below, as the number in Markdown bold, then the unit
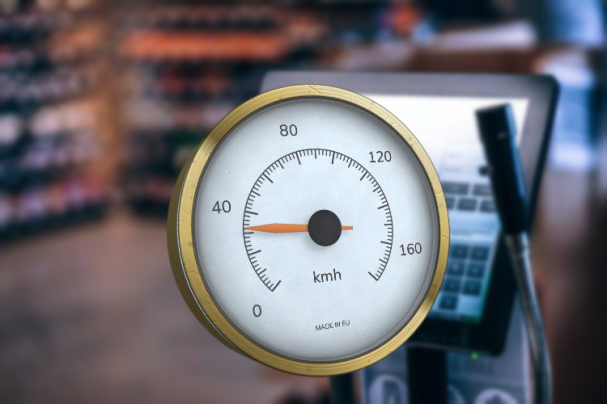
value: **32** km/h
